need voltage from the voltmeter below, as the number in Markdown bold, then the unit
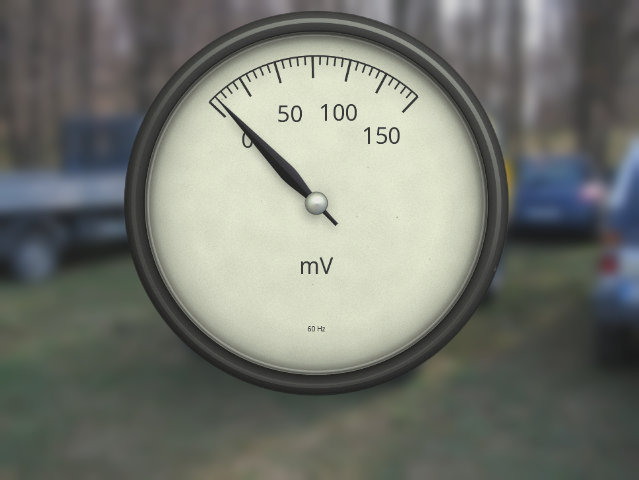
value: **5** mV
